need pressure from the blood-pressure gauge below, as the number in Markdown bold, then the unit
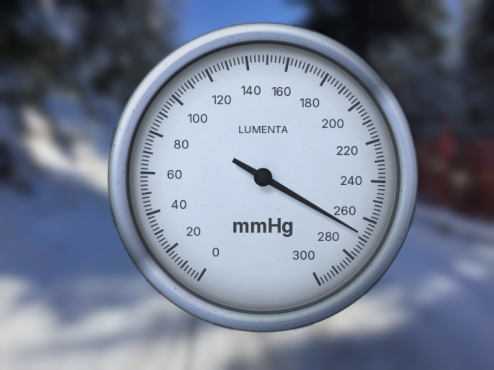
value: **268** mmHg
